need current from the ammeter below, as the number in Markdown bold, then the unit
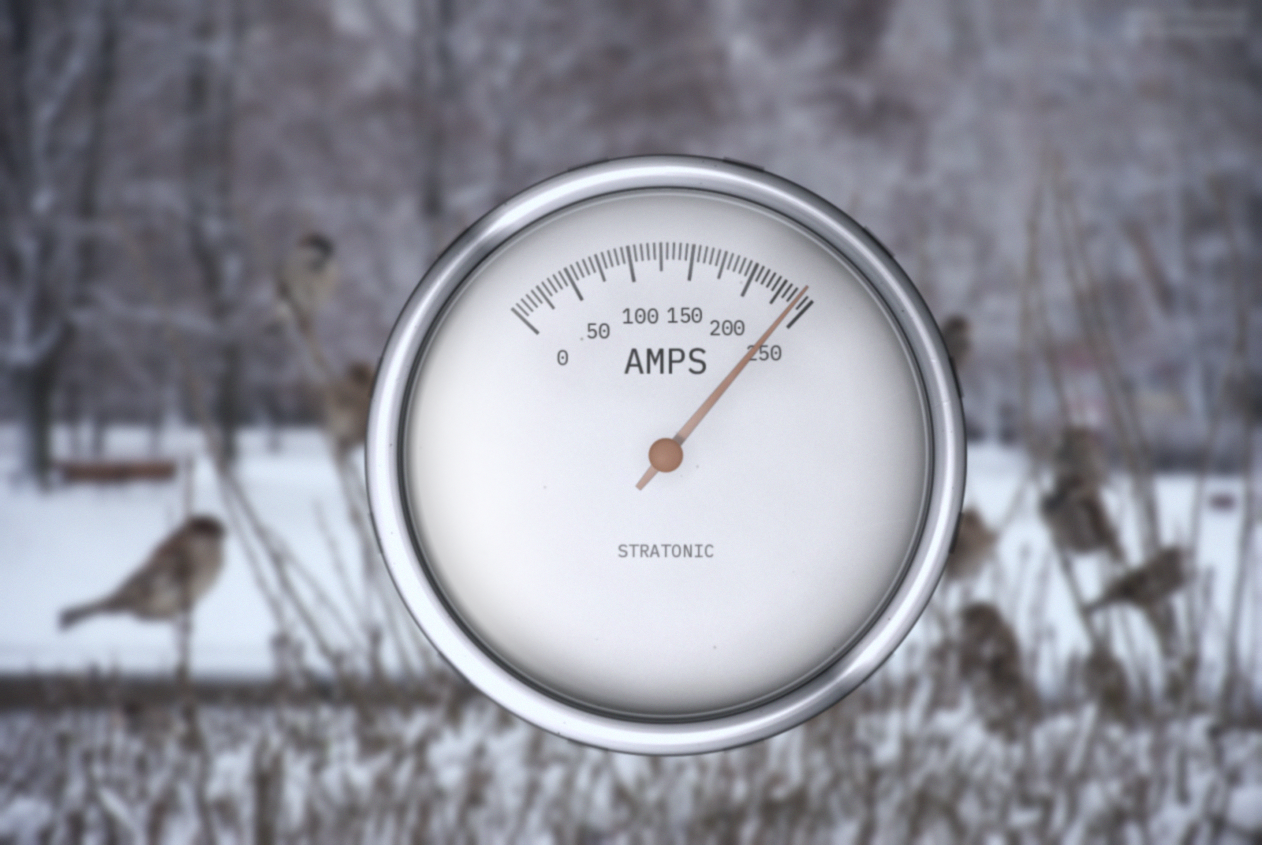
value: **240** A
